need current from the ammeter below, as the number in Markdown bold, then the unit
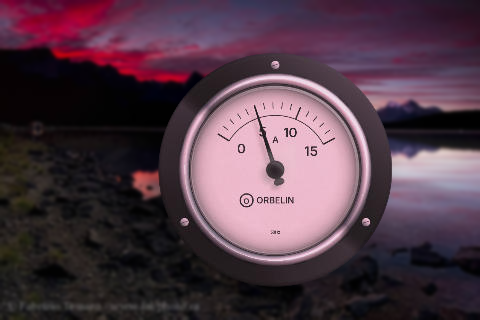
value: **5** A
